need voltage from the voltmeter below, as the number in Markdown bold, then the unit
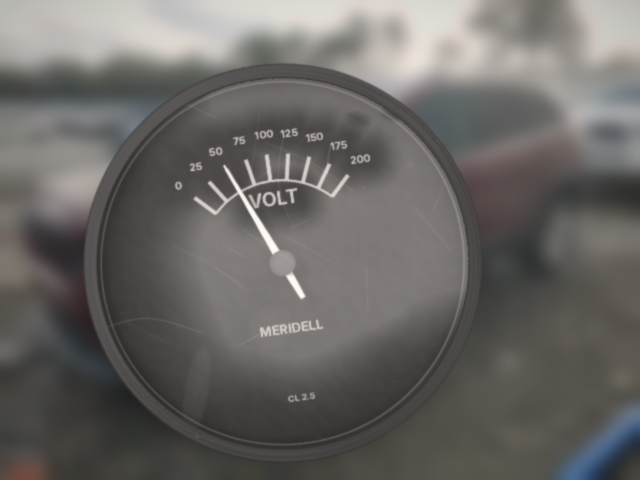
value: **50** V
